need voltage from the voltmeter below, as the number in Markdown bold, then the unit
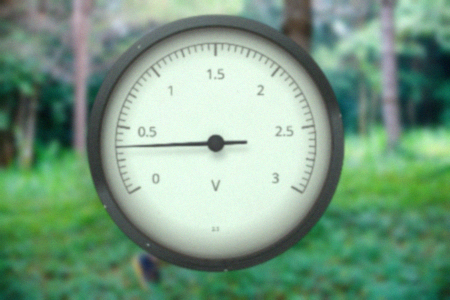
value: **0.35** V
